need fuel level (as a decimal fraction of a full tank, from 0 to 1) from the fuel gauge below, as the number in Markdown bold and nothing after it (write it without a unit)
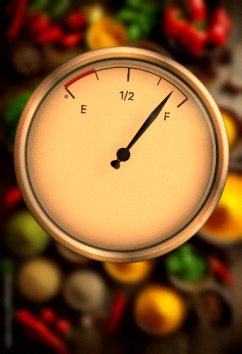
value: **0.875**
